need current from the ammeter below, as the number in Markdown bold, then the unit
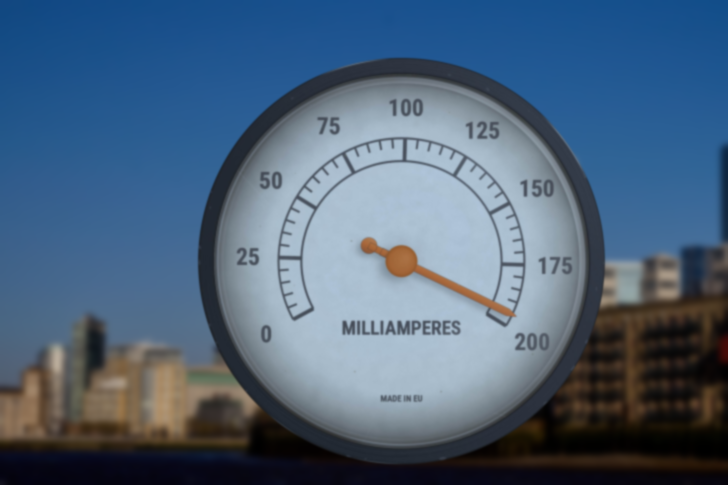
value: **195** mA
